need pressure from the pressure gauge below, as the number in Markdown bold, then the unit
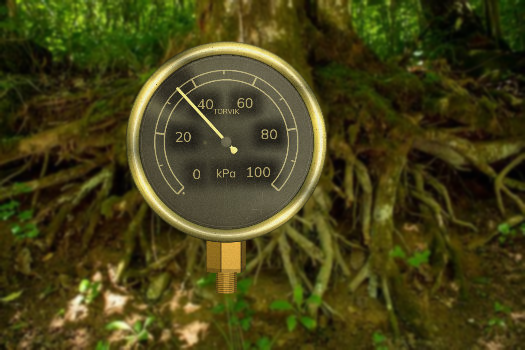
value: **35** kPa
